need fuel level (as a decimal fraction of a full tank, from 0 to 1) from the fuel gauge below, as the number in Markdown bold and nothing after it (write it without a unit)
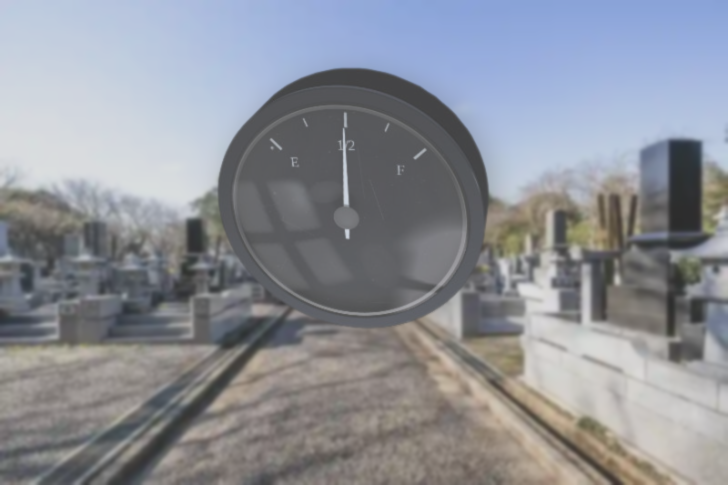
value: **0.5**
